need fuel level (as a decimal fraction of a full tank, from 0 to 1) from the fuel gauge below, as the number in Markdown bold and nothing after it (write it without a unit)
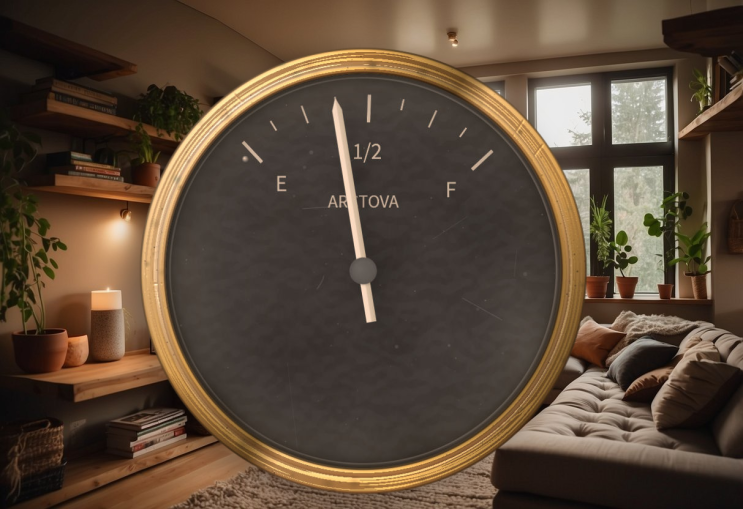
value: **0.375**
